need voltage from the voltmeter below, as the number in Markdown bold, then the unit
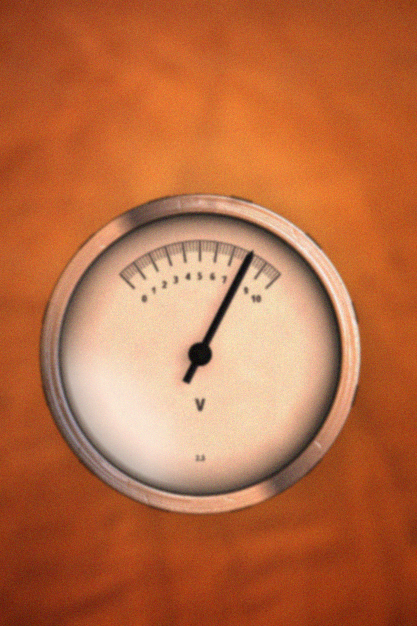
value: **8** V
